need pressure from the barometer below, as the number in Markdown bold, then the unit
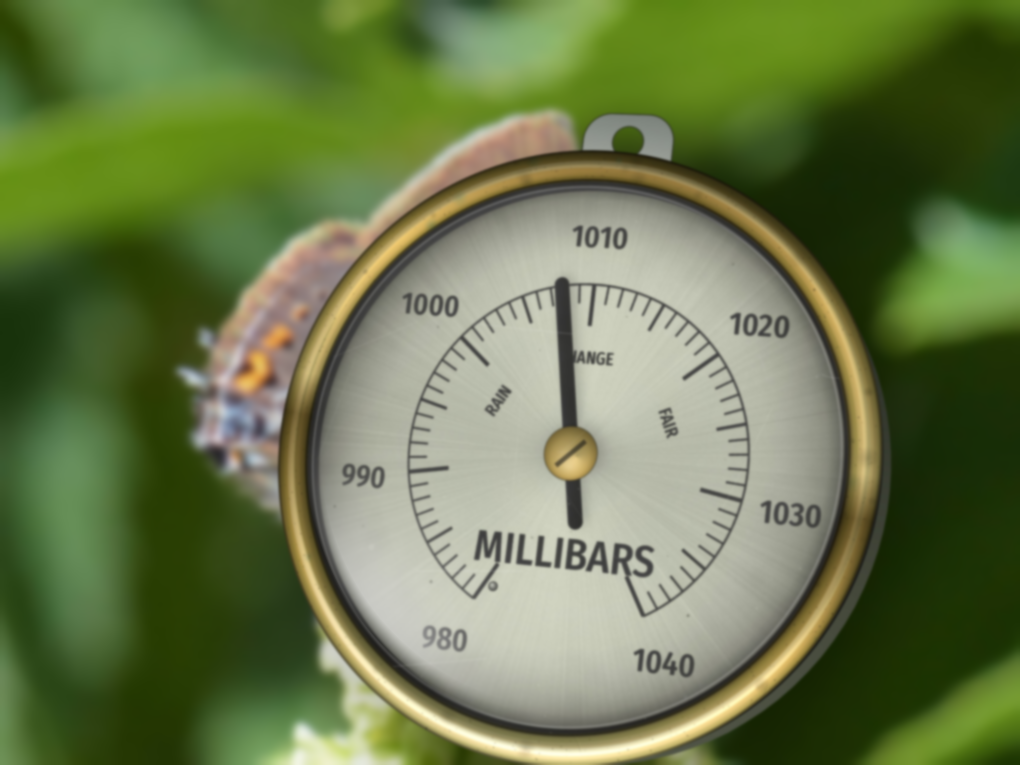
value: **1008** mbar
